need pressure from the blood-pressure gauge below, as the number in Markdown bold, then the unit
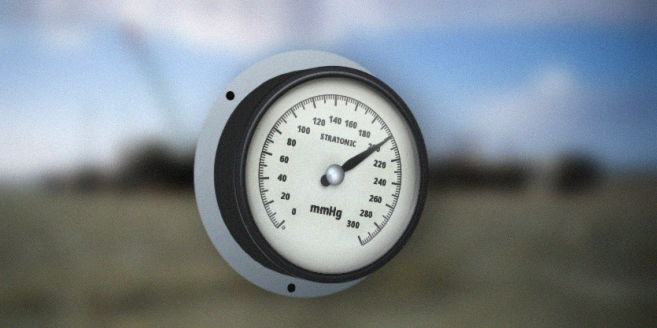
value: **200** mmHg
